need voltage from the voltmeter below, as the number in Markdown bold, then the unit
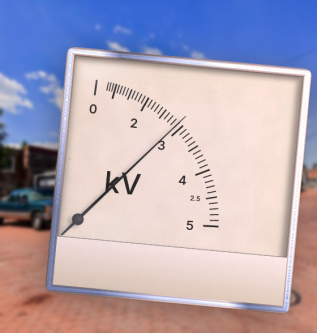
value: **2.9** kV
